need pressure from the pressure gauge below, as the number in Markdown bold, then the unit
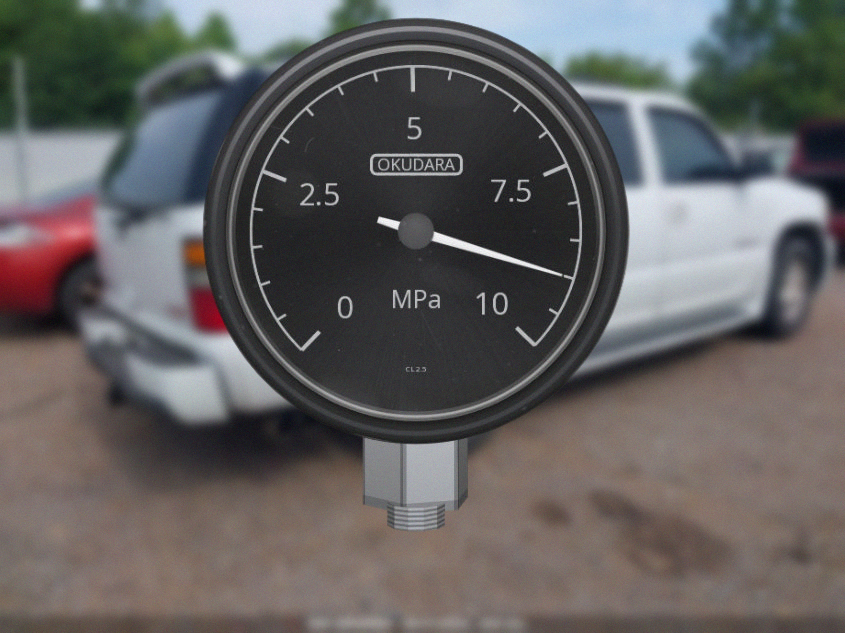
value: **9** MPa
